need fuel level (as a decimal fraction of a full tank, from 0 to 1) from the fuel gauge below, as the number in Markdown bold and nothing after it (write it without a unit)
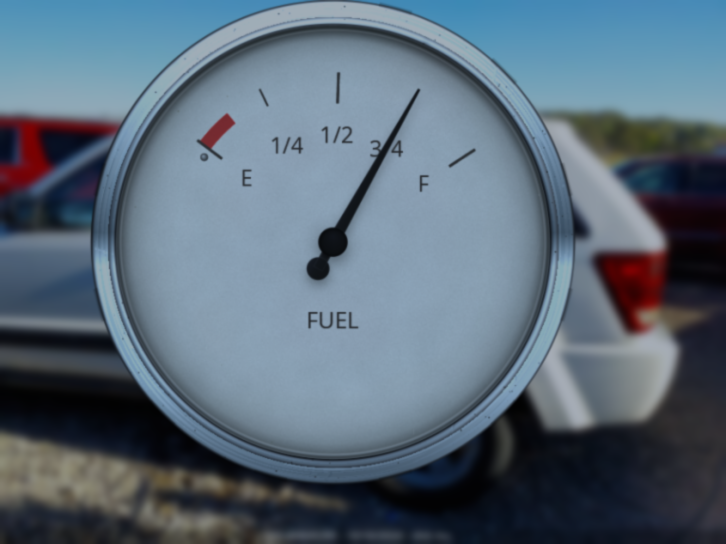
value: **0.75**
